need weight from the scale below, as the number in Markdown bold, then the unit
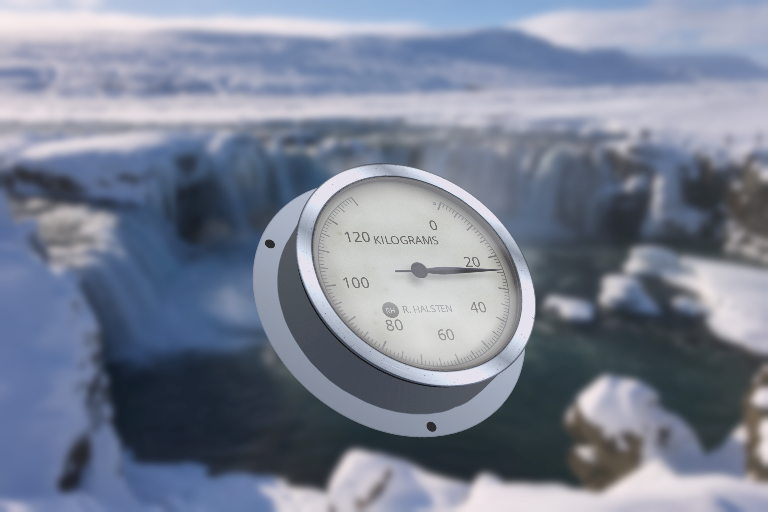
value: **25** kg
